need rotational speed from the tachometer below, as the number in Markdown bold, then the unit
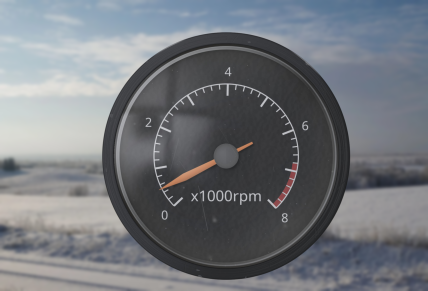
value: **500** rpm
